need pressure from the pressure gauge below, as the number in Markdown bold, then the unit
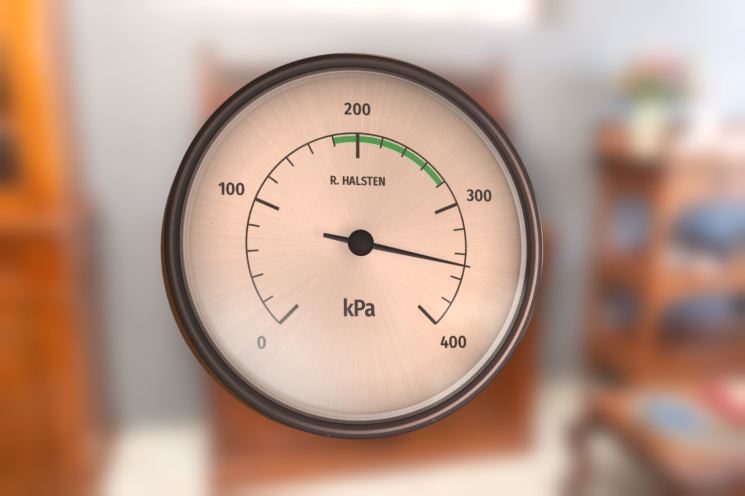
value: **350** kPa
